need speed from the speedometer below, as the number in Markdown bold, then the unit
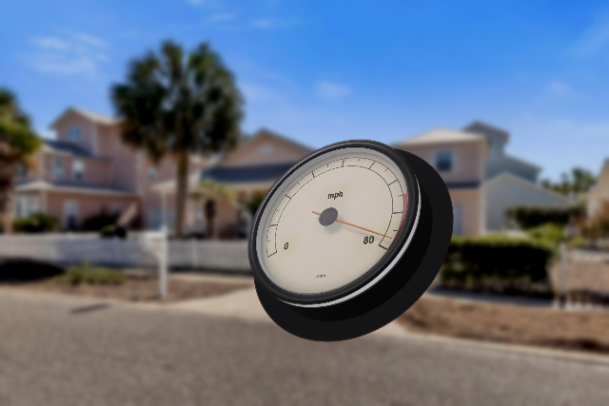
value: **77.5** mph
